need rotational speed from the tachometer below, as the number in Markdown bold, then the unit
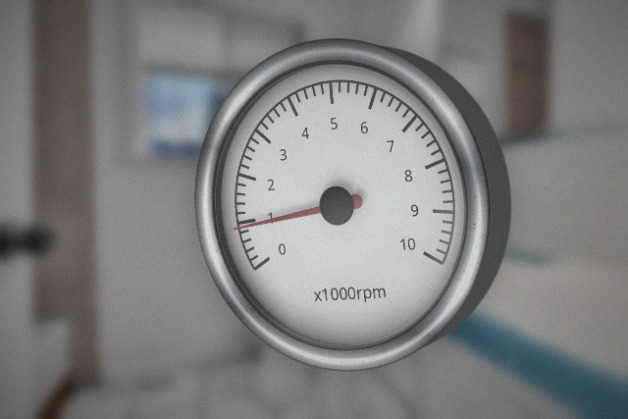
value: **900** rpm
